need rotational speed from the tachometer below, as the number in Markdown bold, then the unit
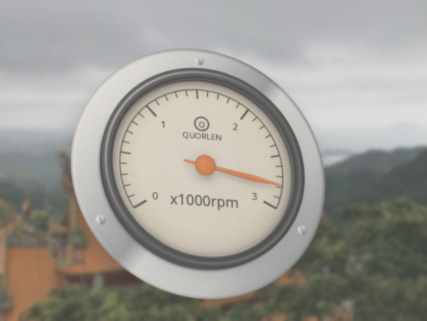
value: **2800** rpm
